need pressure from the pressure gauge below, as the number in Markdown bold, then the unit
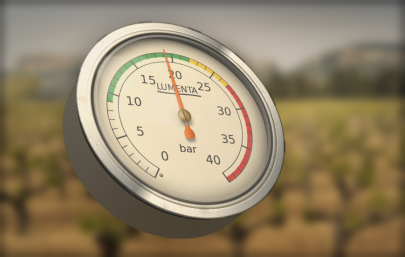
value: **19** bar
